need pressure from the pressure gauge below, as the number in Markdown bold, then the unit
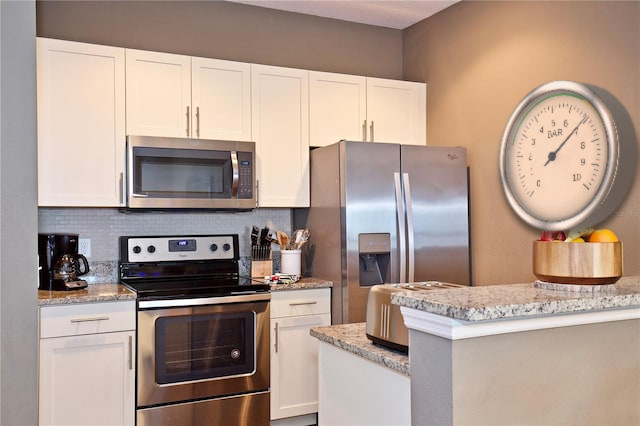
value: **7** bar
